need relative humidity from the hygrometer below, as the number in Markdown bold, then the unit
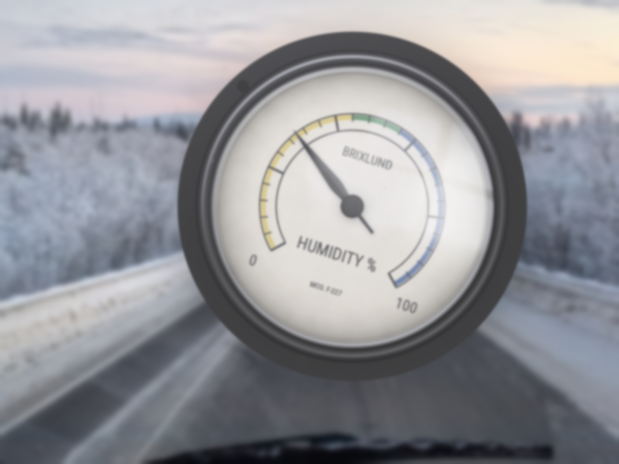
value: **30** %
